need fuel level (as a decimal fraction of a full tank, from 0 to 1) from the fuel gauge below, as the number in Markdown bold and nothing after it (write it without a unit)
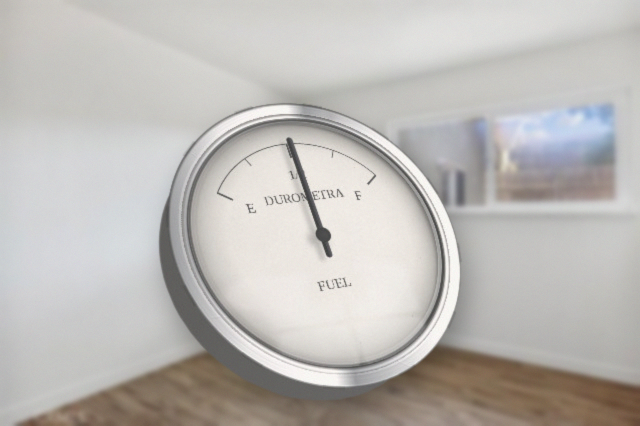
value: **0.5**
